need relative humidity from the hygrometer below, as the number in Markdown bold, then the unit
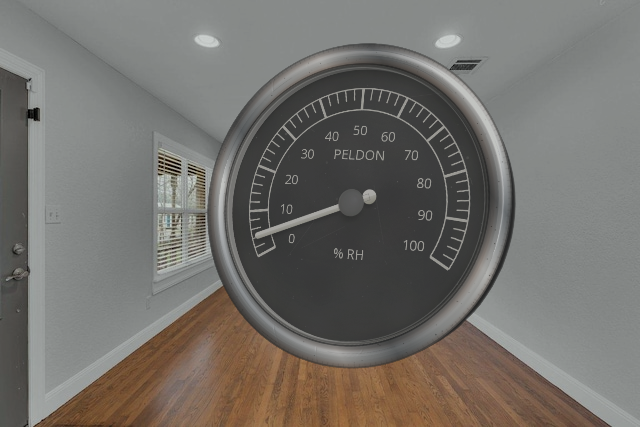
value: **4** %
